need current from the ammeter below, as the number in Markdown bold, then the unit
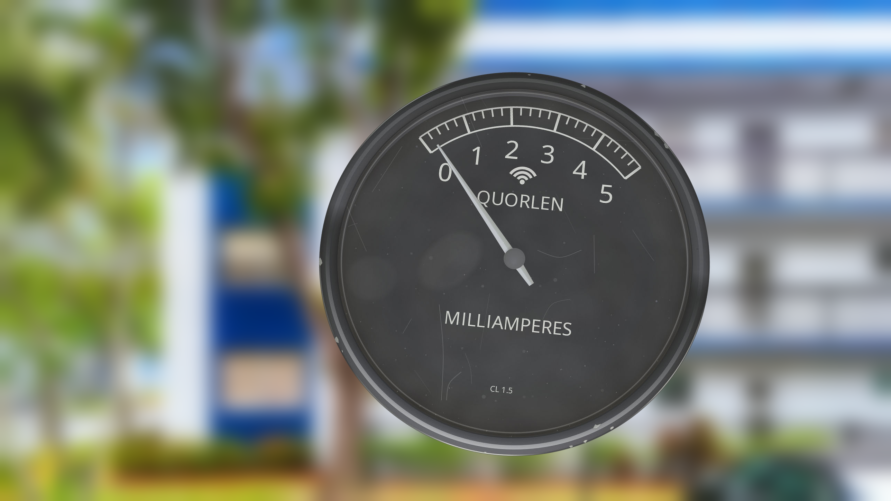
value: **0.2** mA
